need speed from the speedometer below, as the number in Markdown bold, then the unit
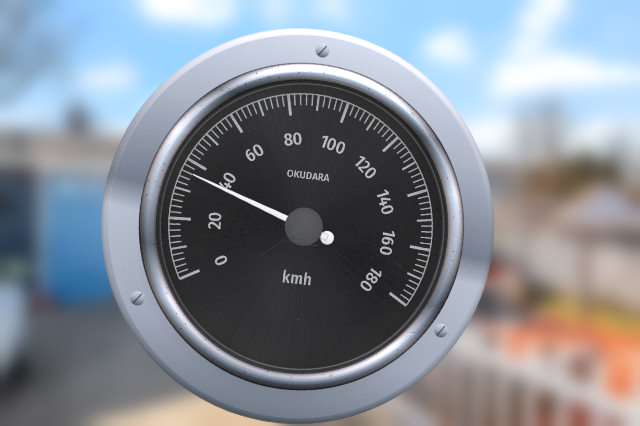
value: **36** km/h
